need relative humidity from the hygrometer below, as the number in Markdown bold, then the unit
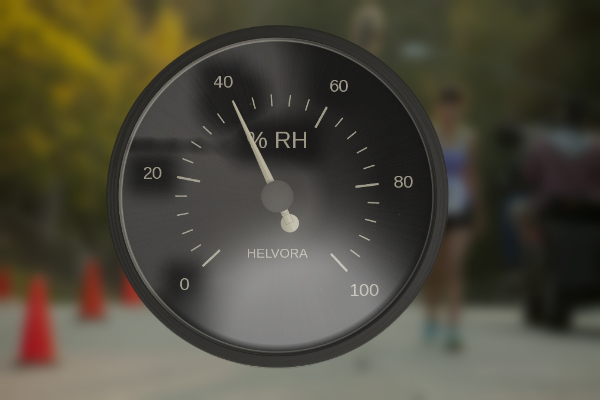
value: **40** %
